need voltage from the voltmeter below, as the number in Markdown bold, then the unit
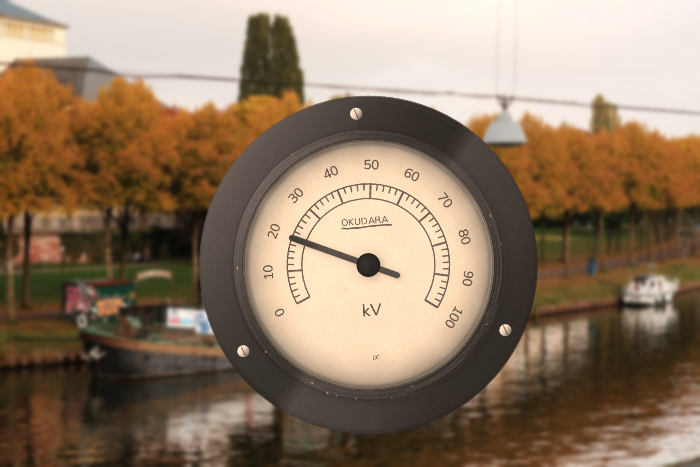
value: **20** kV
